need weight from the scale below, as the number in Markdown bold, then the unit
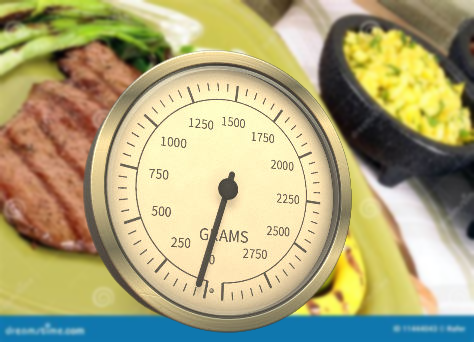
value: **50** g
